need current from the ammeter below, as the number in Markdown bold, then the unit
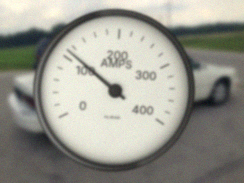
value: **110** A
